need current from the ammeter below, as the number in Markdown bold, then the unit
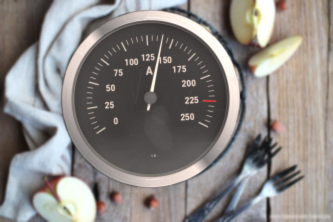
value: **140** A
